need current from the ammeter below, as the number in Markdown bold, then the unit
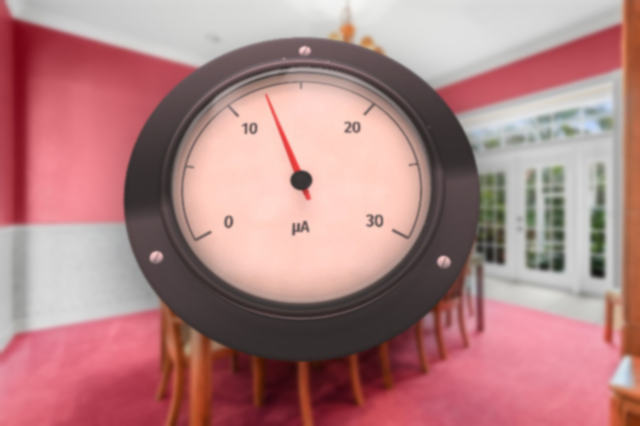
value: **12.5** µA
